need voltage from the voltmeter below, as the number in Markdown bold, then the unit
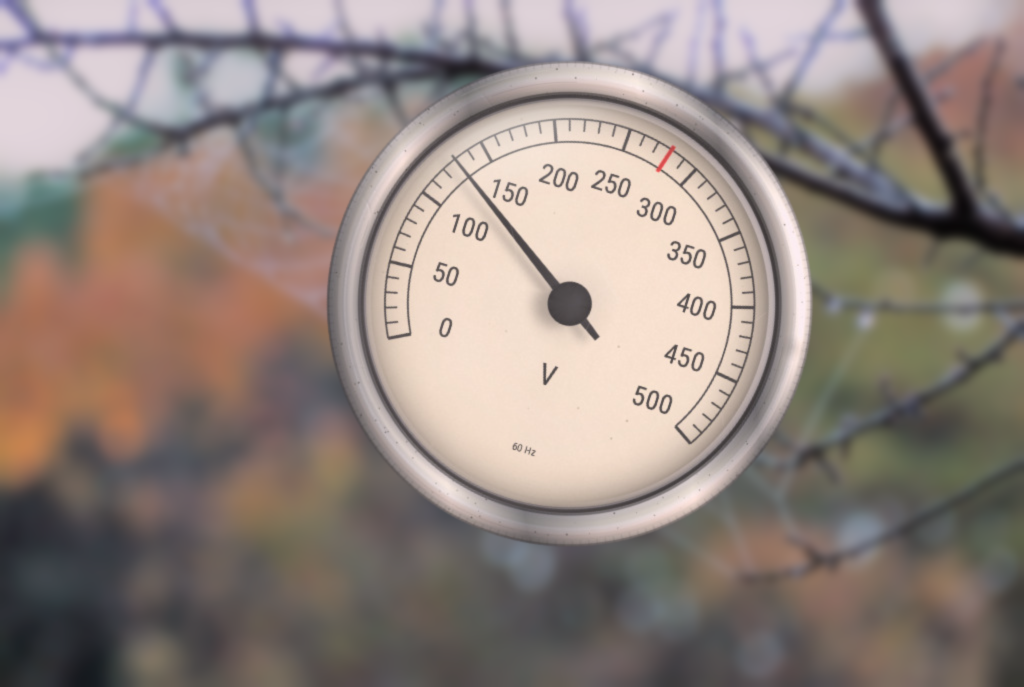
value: **130** V
